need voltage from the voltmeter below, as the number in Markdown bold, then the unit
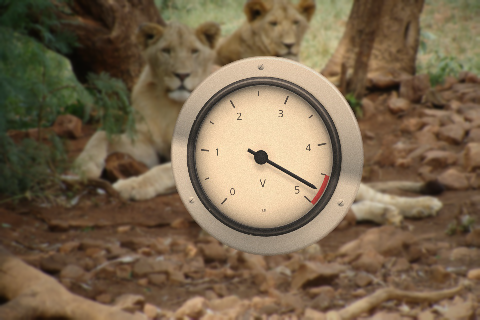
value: **4.75** V
